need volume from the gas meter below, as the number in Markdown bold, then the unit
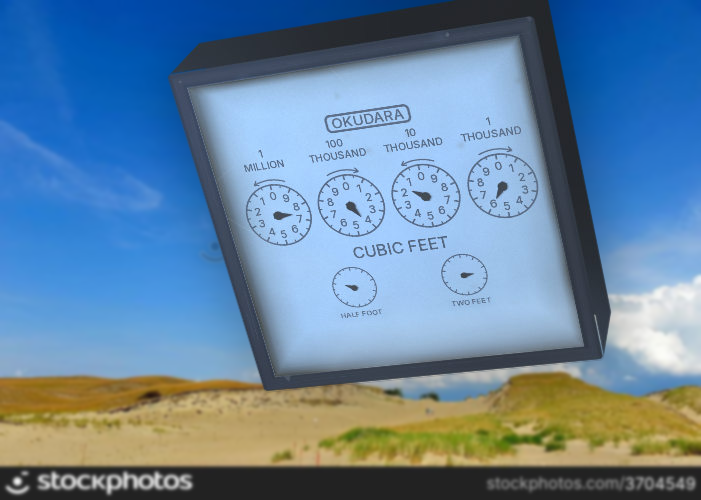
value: **741600** ft³
